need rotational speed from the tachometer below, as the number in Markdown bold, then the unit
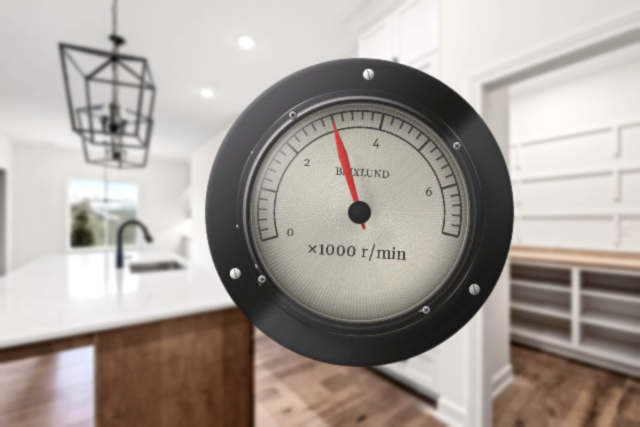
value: **3000** rpm
